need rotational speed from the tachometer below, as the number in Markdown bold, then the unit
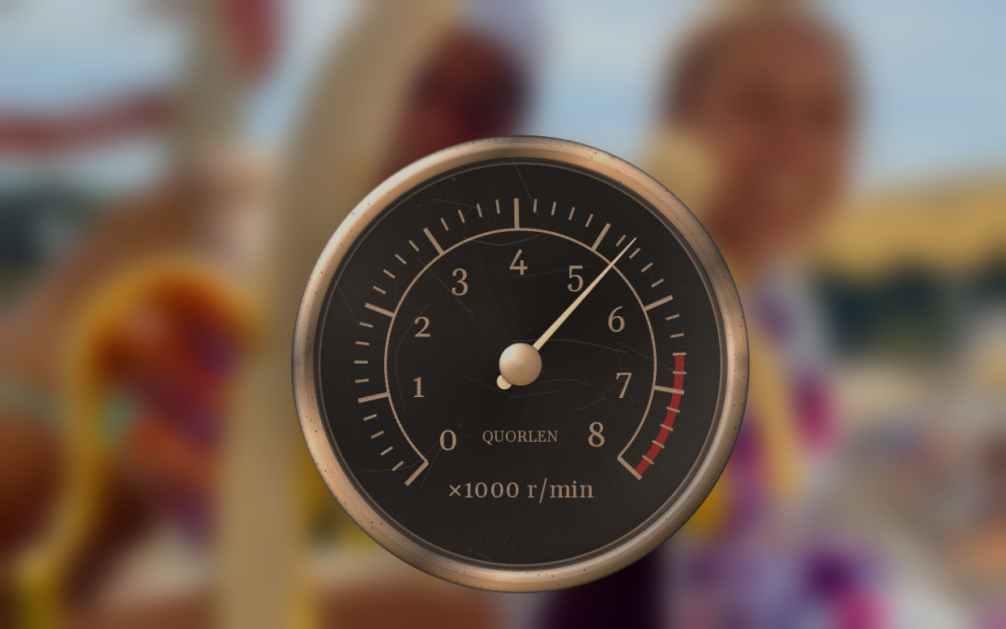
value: **5300** rpm
